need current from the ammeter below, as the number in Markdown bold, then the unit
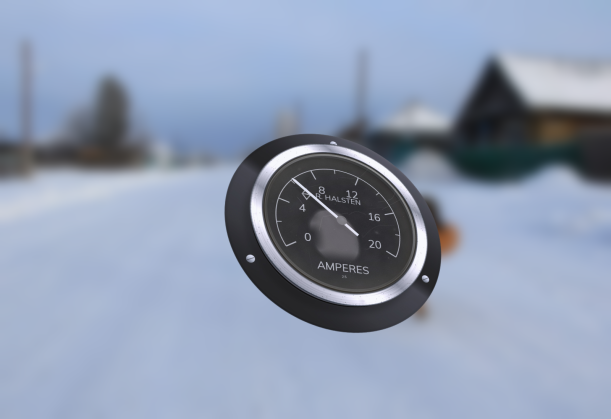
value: **6** A
